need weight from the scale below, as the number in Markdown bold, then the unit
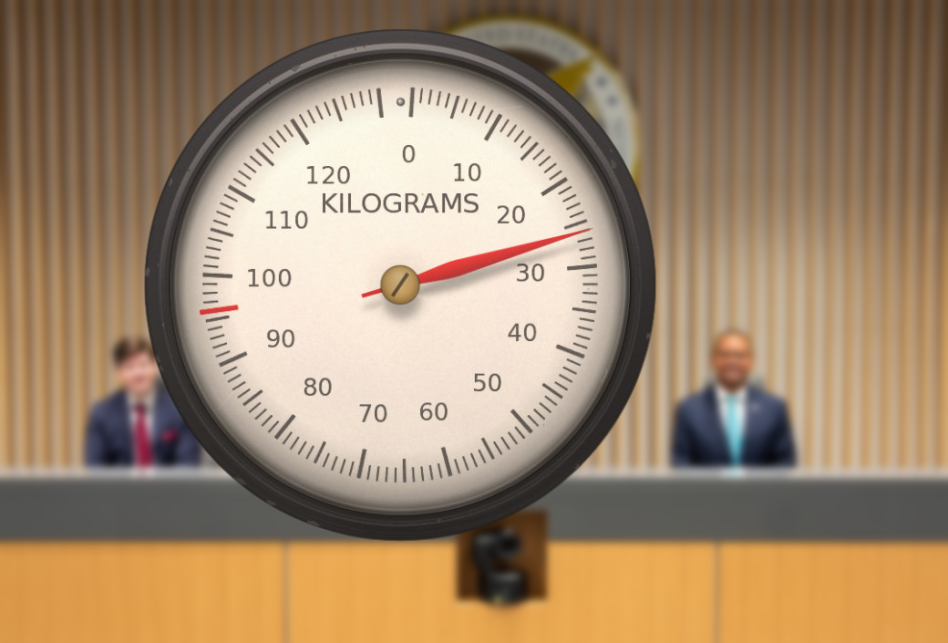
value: **26** kg
